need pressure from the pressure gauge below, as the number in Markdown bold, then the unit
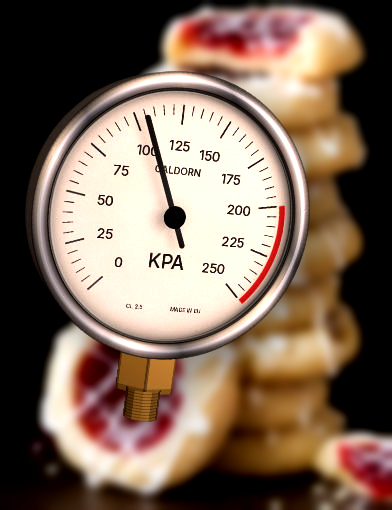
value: **105** kPa
